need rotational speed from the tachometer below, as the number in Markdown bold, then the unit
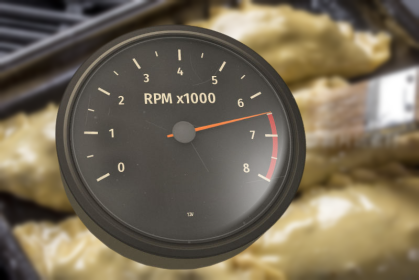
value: **6500** rpm
